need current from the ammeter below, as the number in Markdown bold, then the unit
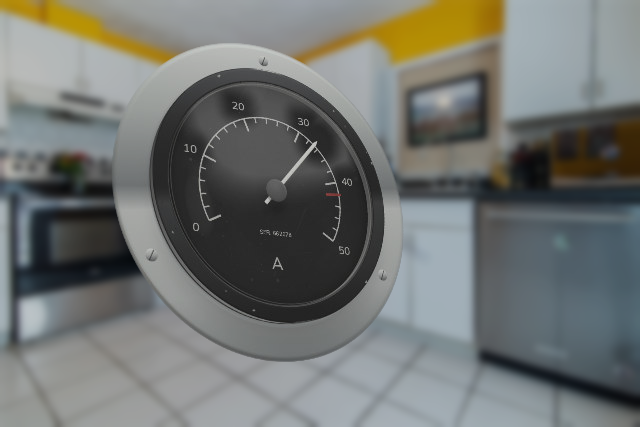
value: **33** A
